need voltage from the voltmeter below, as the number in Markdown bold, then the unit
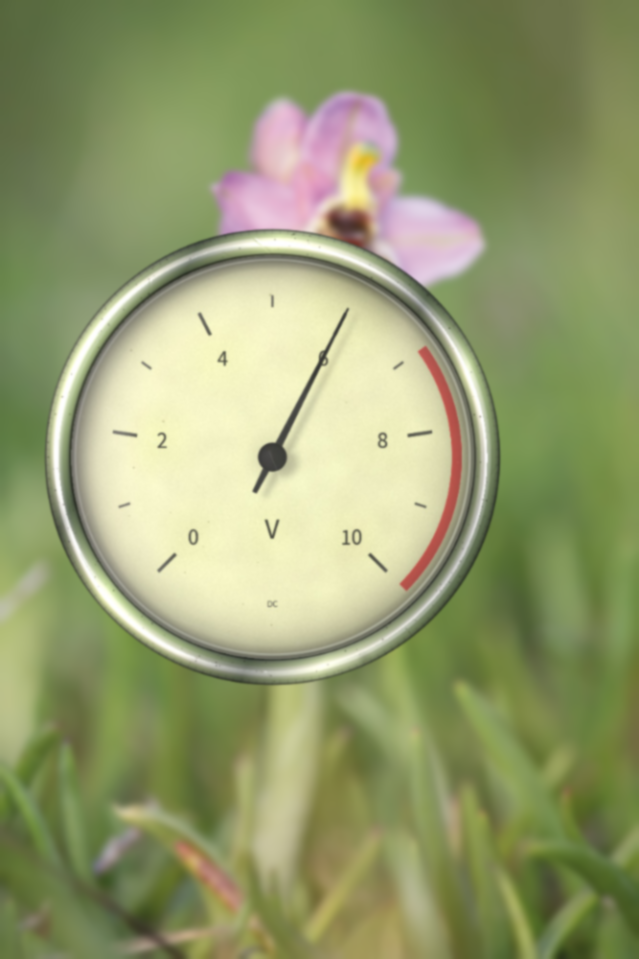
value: **6** V
